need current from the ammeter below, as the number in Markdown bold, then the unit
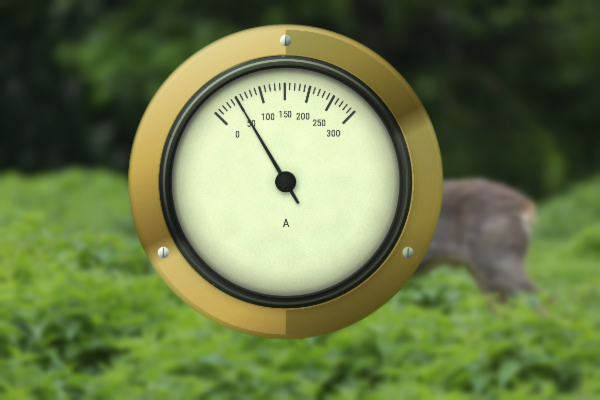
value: **50** A
